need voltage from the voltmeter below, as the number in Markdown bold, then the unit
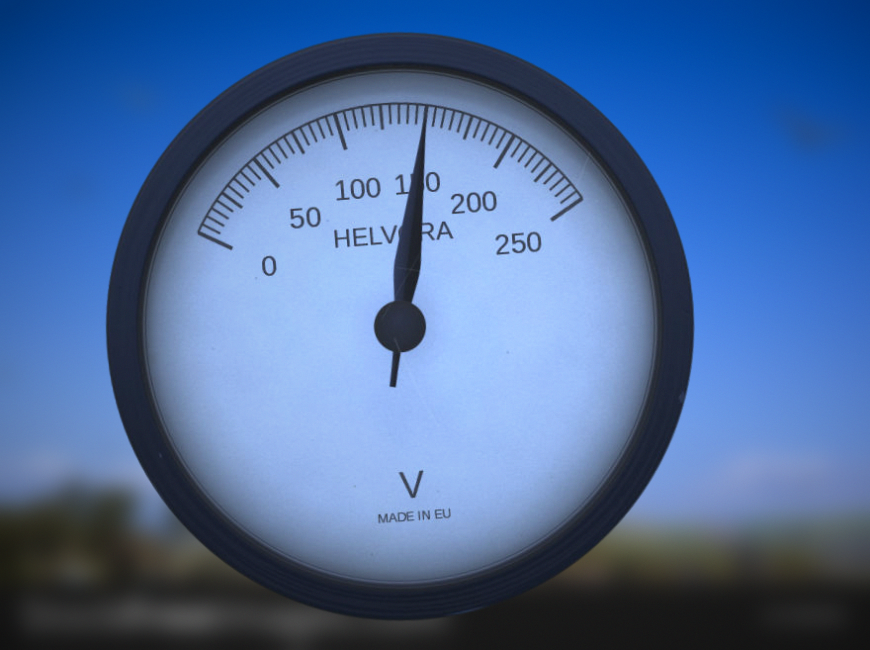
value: **150** V
